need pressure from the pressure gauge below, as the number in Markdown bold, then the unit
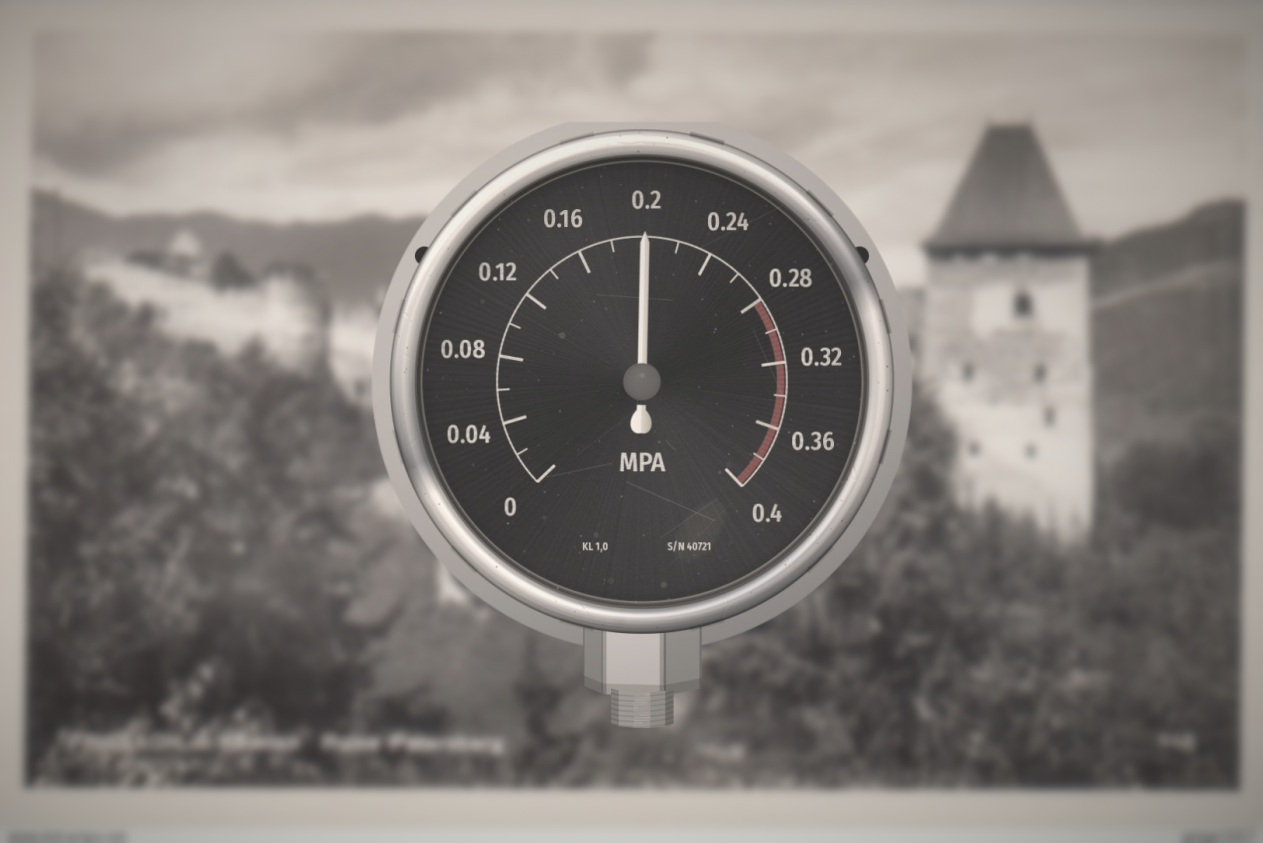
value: **0.2** MPa
